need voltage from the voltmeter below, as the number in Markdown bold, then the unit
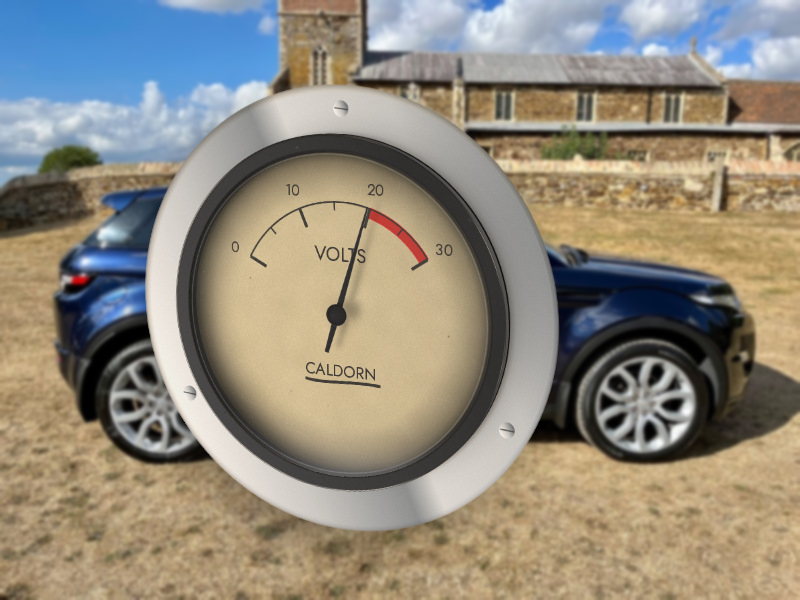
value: **20** V
